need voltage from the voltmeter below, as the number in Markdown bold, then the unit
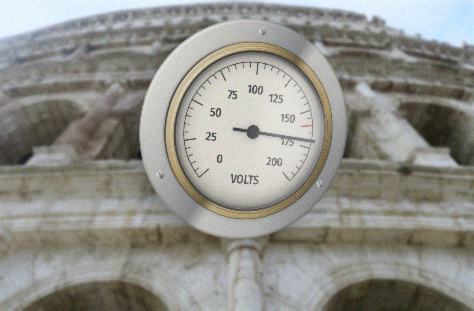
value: **170** V
